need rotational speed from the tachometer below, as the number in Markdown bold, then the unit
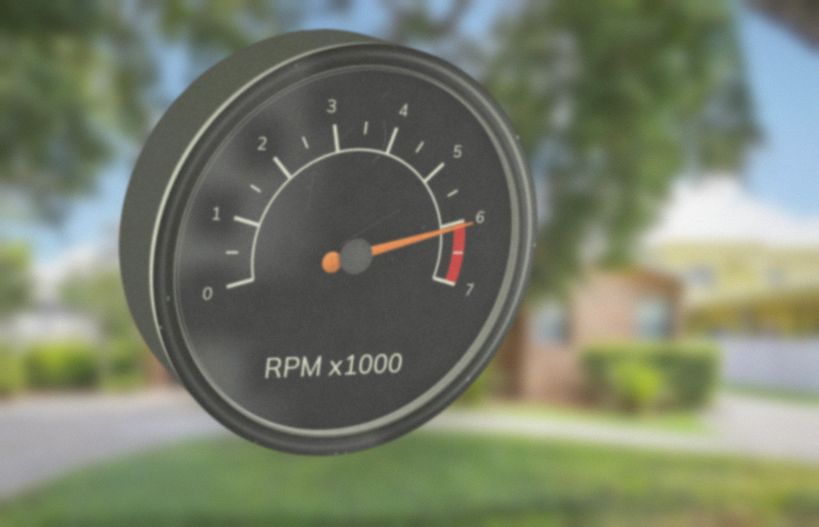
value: **6000** rpm
